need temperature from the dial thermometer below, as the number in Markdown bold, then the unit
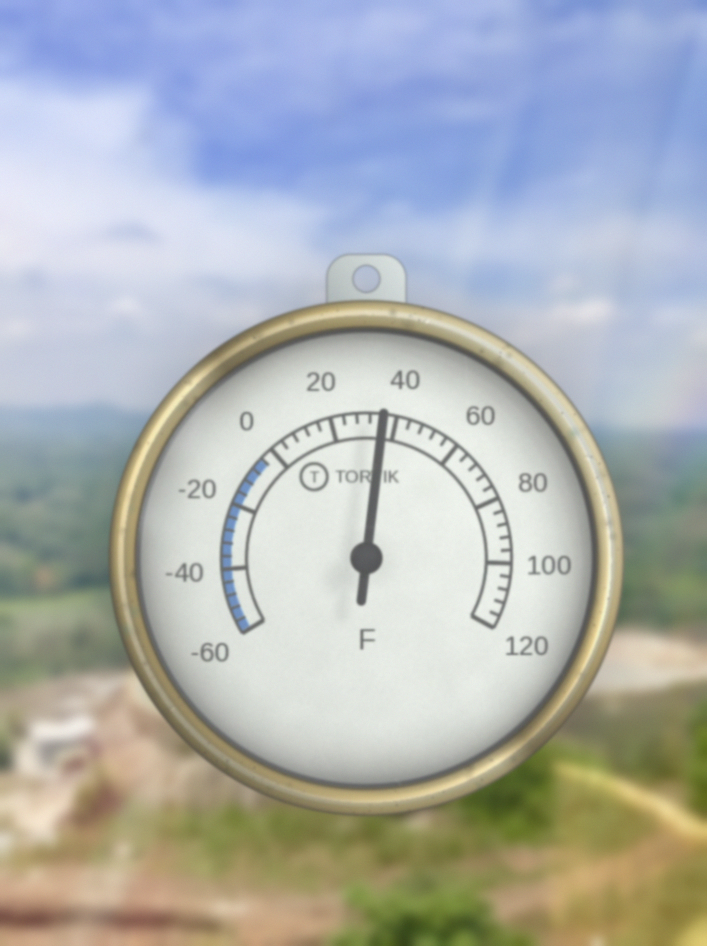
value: **36** °F
